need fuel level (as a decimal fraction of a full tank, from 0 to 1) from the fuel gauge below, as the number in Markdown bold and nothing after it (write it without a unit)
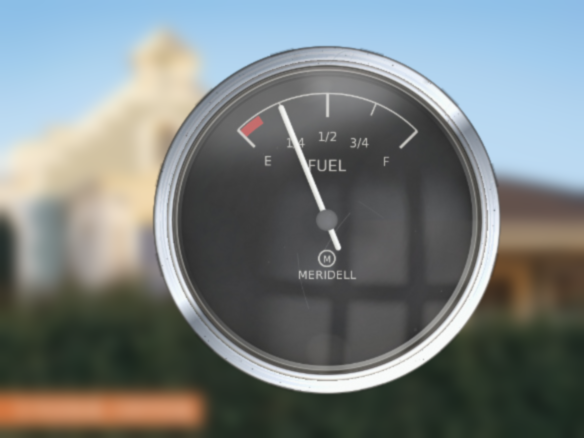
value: **0.25**
